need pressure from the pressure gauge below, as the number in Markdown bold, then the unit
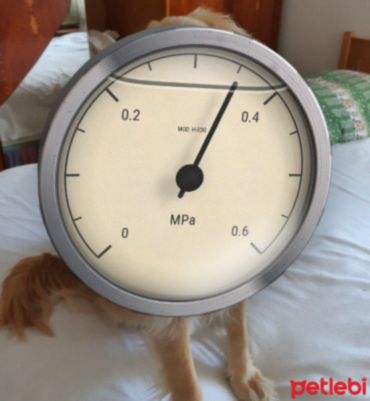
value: **0.35** MPa
